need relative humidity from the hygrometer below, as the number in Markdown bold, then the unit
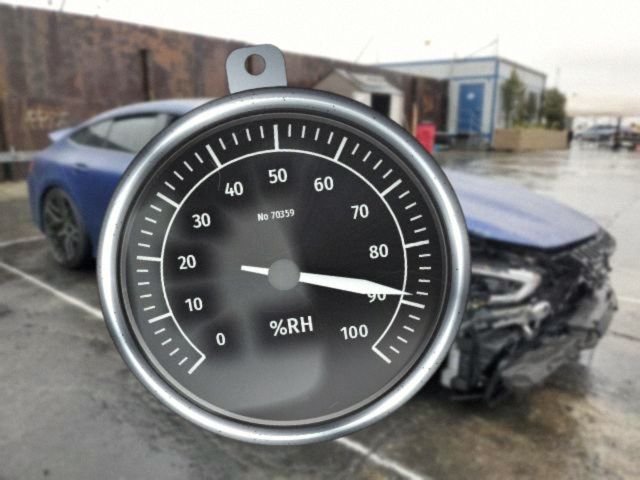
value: **88** %
